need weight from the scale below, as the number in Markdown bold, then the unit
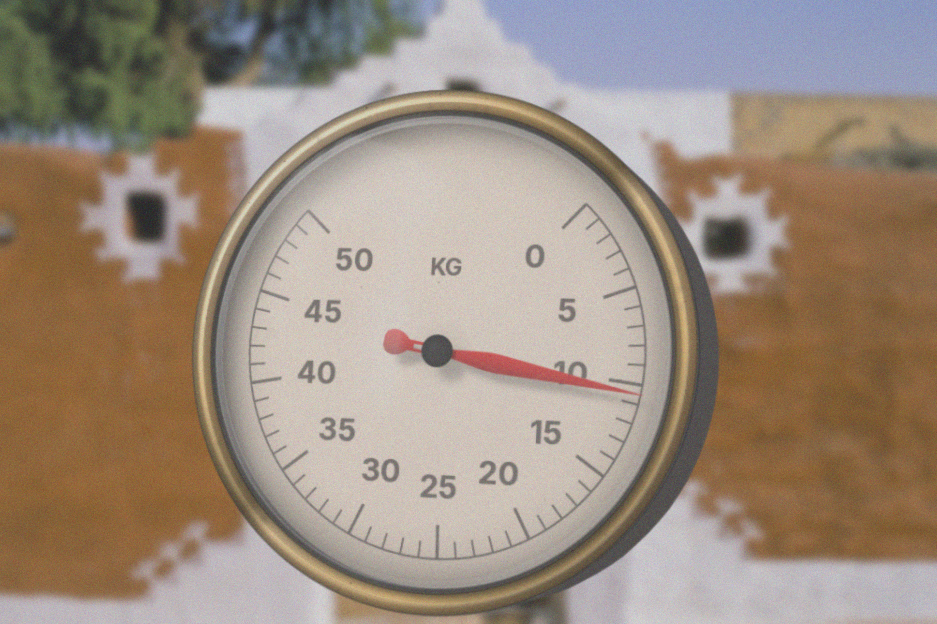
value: **10.5** kg
